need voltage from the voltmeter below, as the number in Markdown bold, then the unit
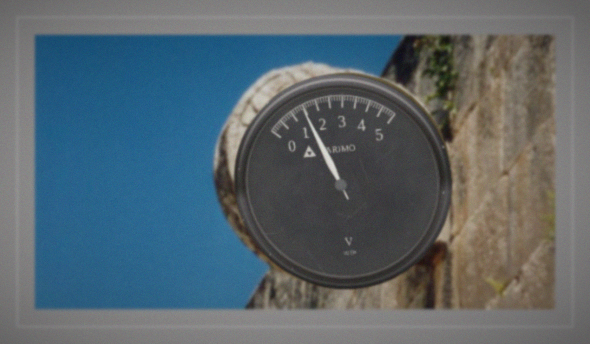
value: **1.5** V
